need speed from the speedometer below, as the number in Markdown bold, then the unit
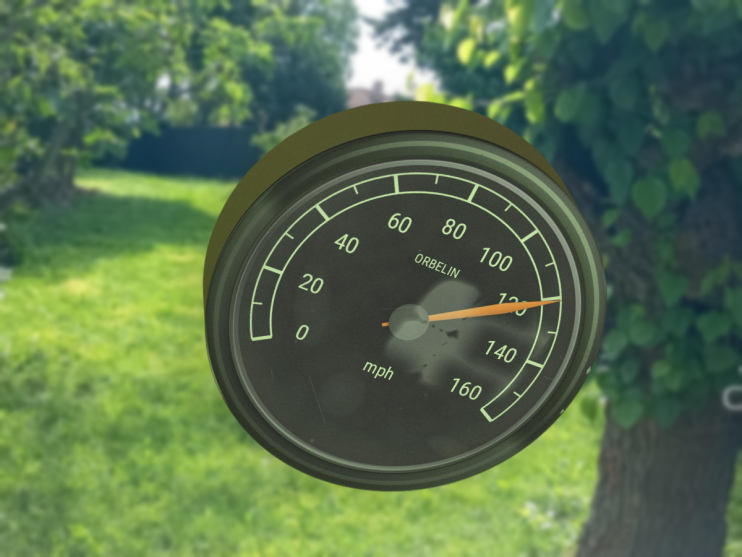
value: **120** mph
